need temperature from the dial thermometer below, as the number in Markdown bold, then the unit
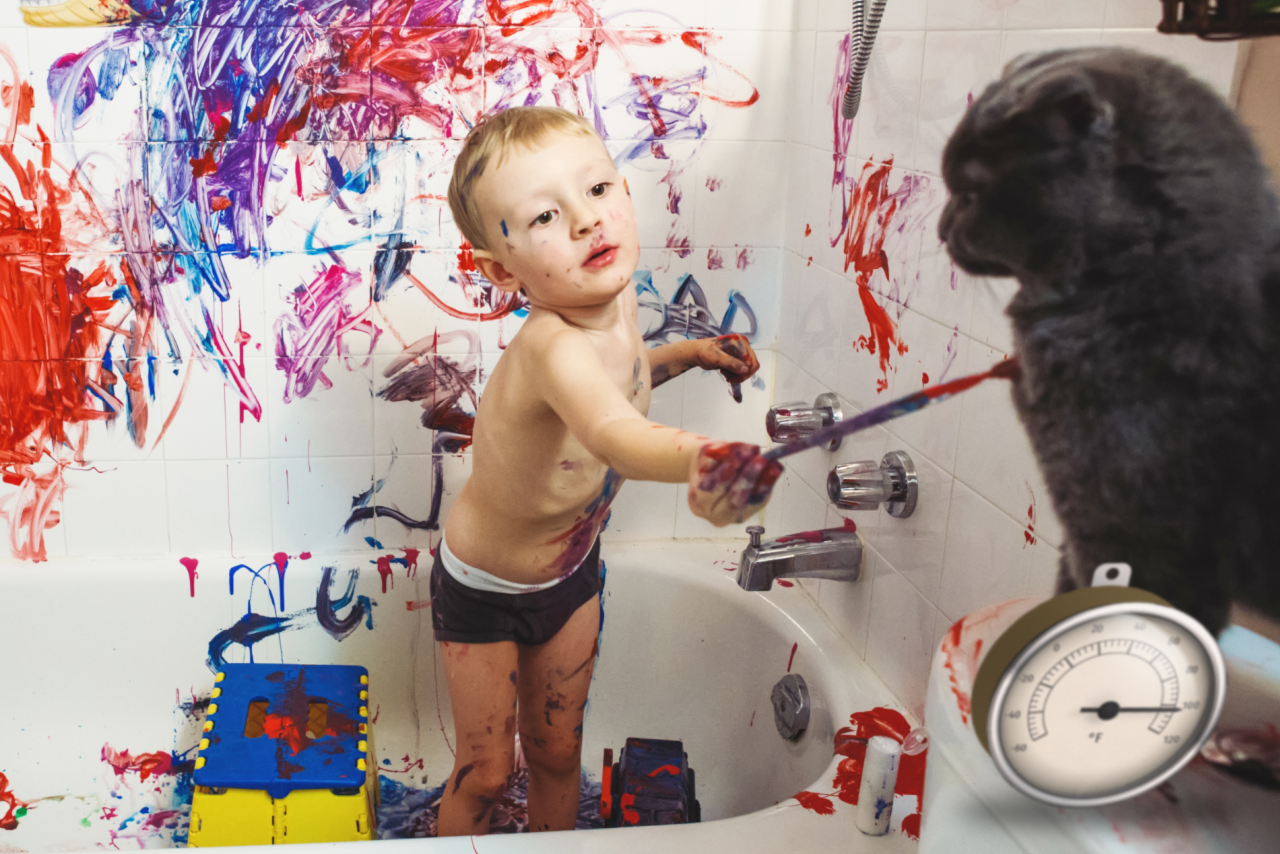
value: **100** °F
